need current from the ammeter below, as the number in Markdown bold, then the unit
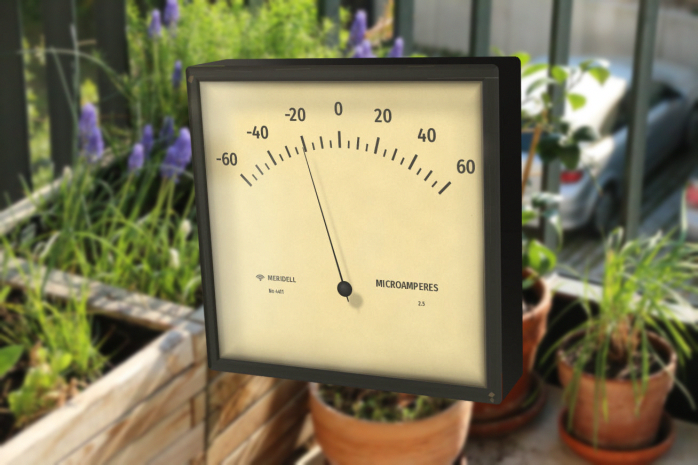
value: **-20** µA
